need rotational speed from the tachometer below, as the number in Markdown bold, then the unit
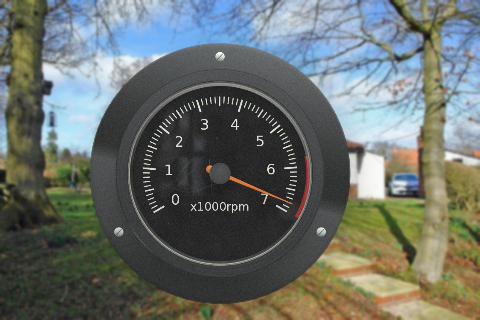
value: **6800** rpm
